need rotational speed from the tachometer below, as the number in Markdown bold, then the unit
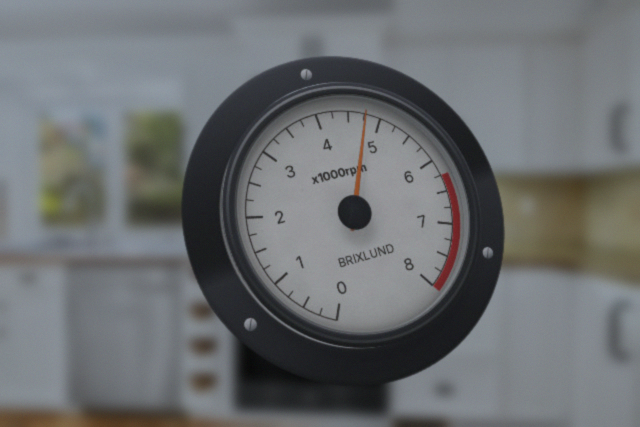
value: **4750** rpm
